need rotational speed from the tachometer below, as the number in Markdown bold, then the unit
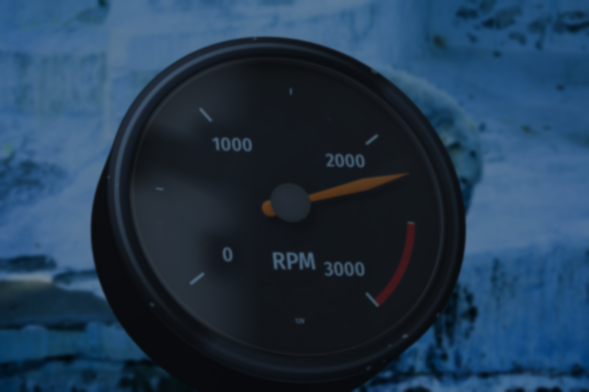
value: **2250** rpm
